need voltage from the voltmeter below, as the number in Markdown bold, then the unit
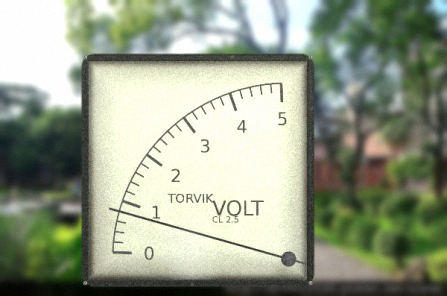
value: **0.8** V
